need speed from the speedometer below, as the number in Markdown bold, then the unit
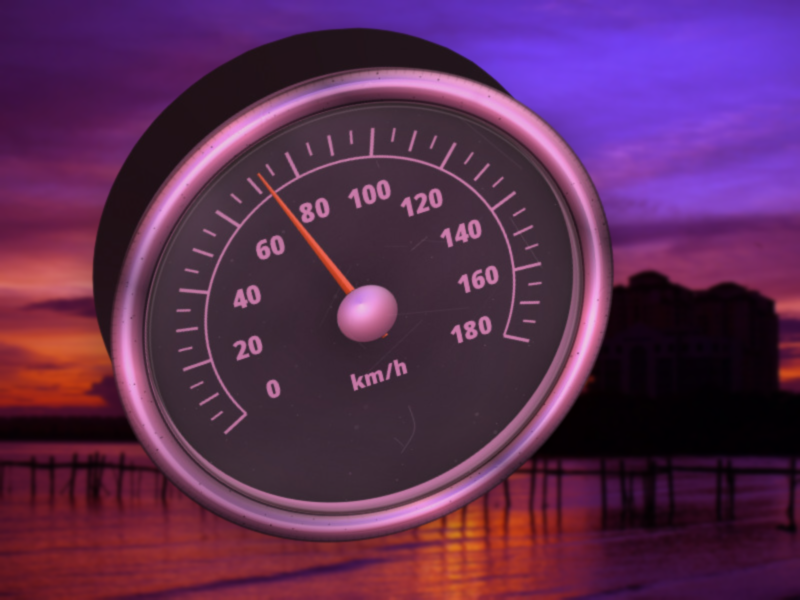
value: **72.5** km/h
